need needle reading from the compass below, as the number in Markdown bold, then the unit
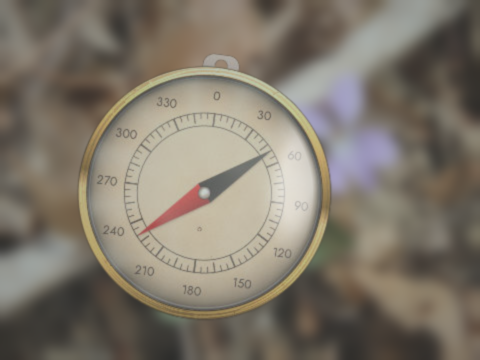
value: **230** °
